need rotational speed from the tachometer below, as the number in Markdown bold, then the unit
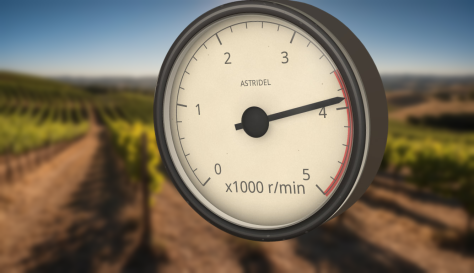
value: **3900** rpm
